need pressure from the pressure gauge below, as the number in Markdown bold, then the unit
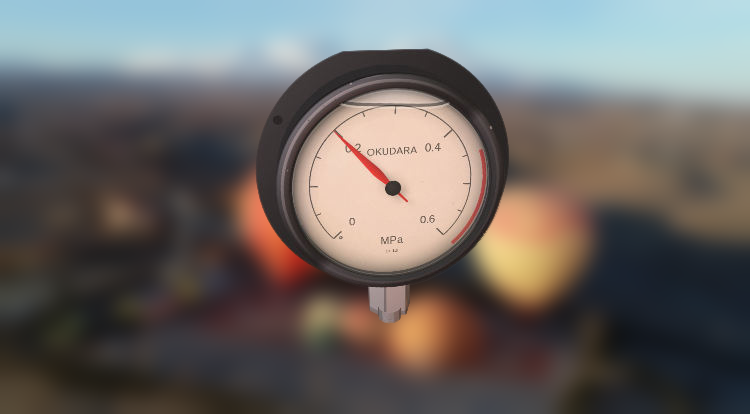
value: **0.2** MPa
